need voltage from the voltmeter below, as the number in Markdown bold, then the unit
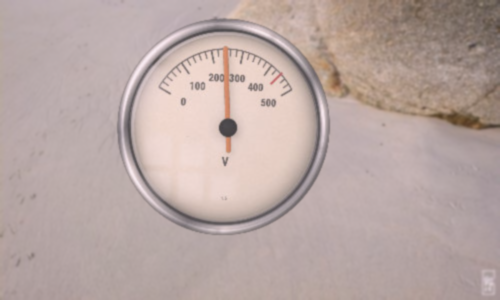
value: **240** V
